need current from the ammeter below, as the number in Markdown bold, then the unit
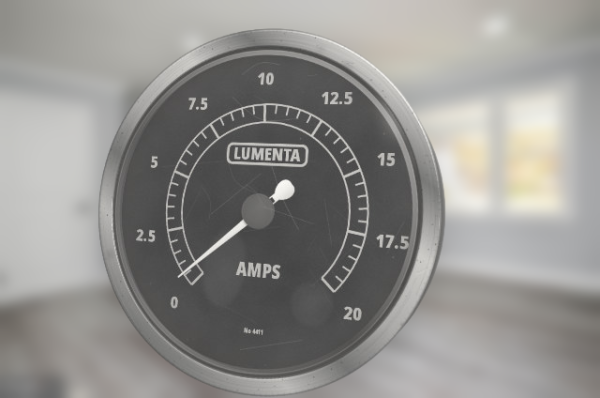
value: **0.5** A
